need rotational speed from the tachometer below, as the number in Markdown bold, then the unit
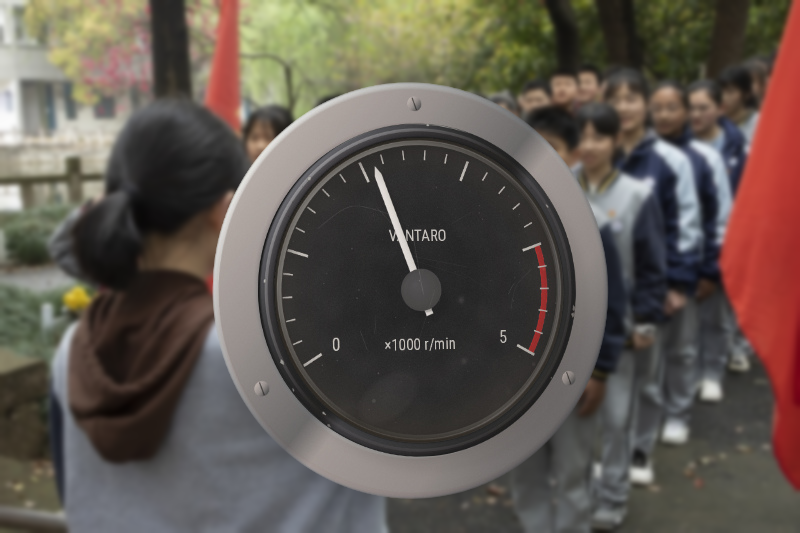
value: **2100** rpm
